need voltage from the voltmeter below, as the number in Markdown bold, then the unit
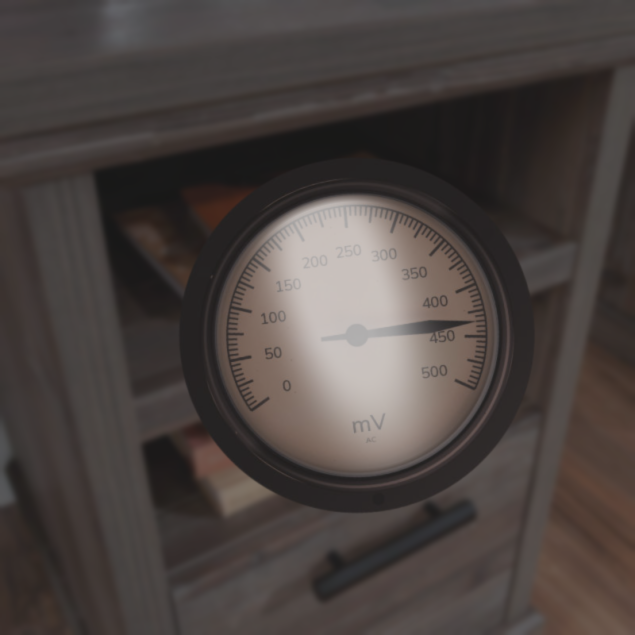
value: **435** mV
